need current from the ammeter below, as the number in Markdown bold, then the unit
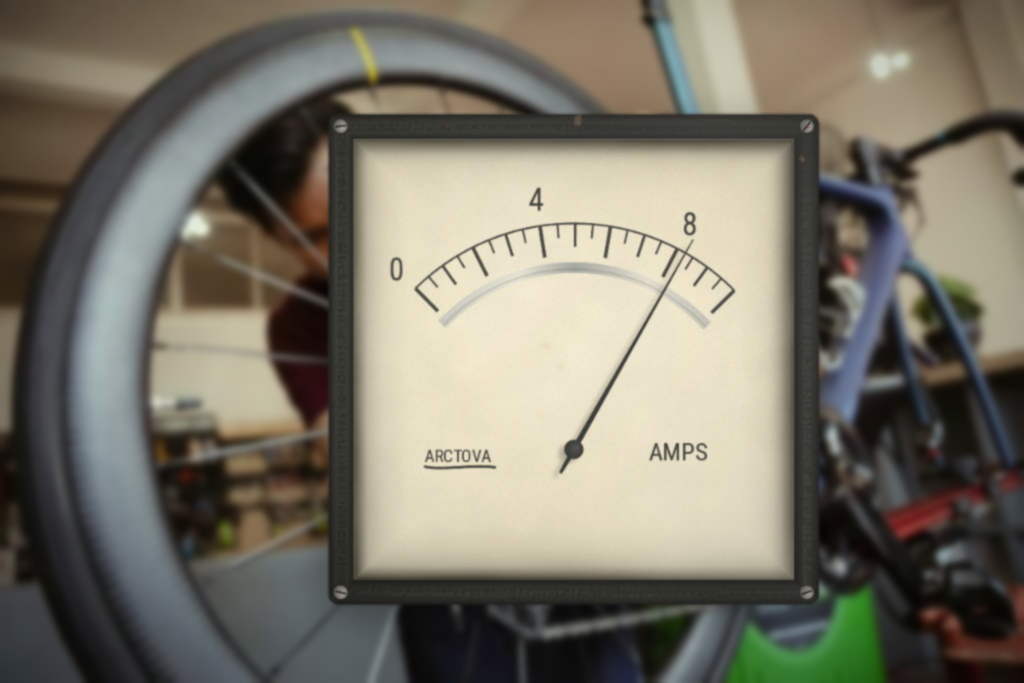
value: **8.25** A
